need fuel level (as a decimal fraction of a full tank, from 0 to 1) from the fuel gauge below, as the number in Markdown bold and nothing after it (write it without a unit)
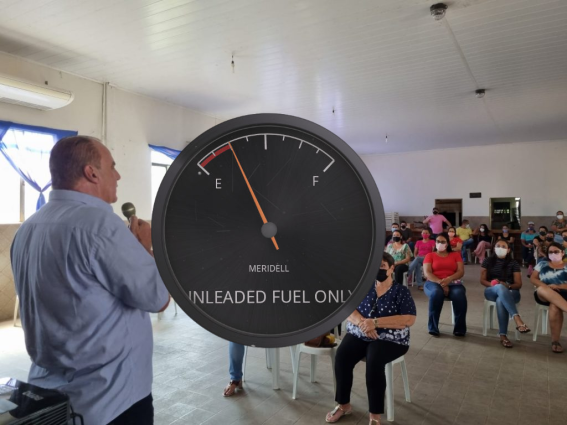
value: **0.25**
